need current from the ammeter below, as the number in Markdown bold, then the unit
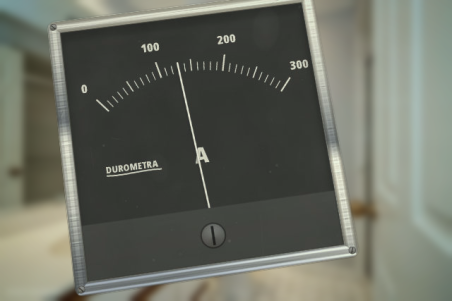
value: **130** A
